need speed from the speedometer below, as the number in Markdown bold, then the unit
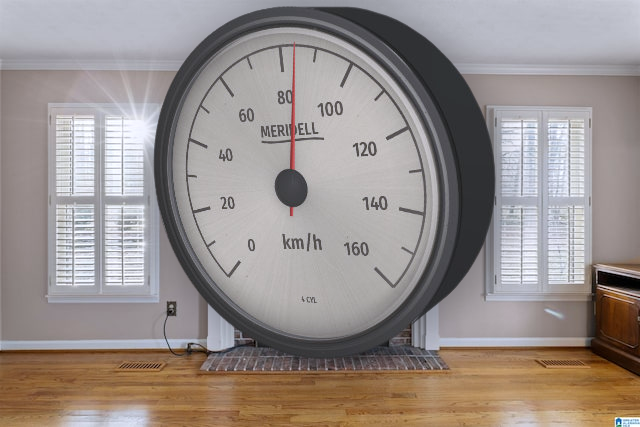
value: **85** km/h
